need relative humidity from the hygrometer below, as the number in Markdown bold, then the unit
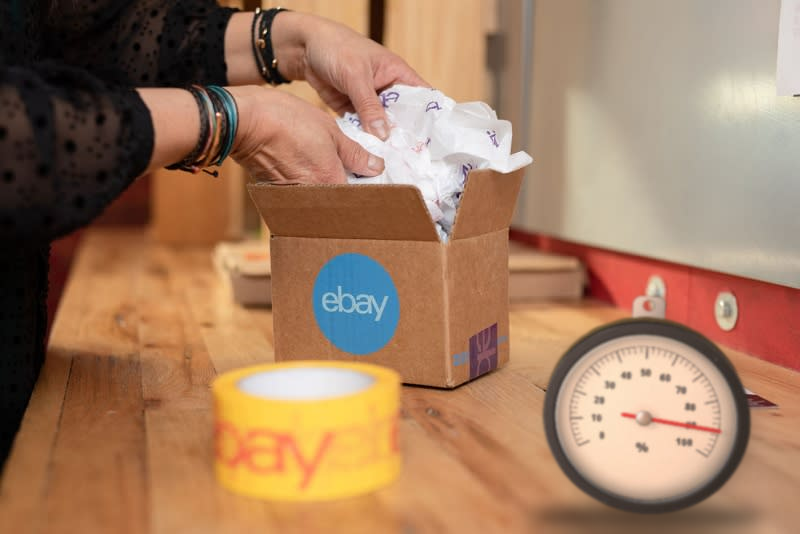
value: **90** %
